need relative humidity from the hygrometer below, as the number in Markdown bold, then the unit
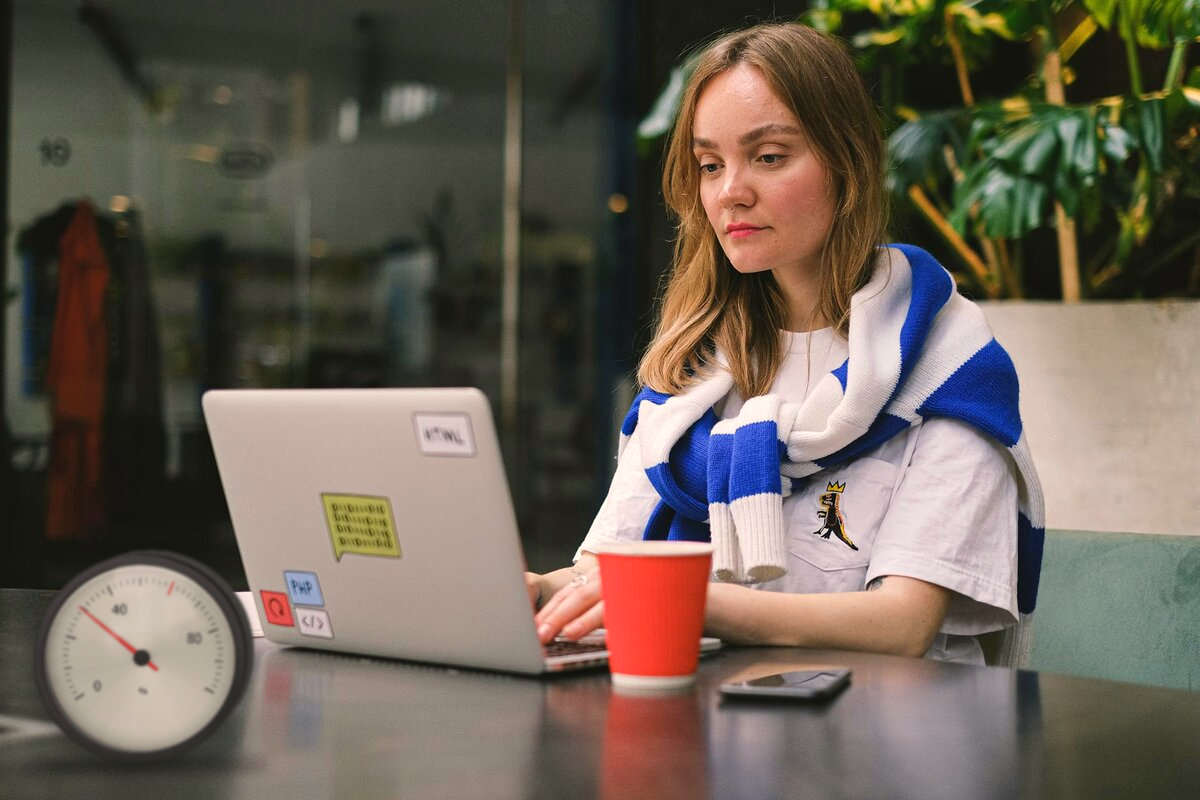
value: **30** %
